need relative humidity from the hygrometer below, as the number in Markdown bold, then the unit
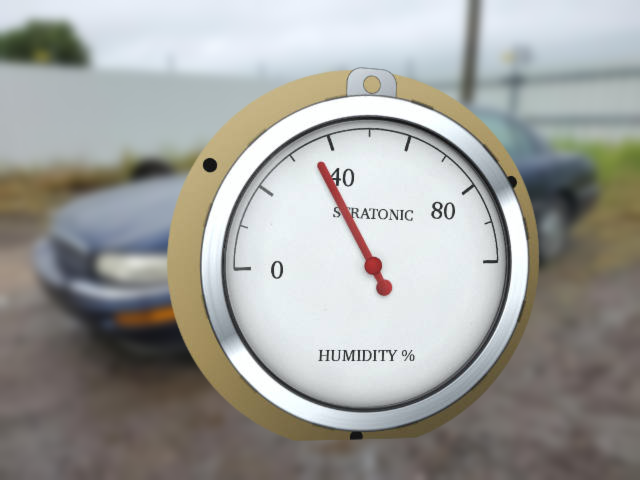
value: **35** %
